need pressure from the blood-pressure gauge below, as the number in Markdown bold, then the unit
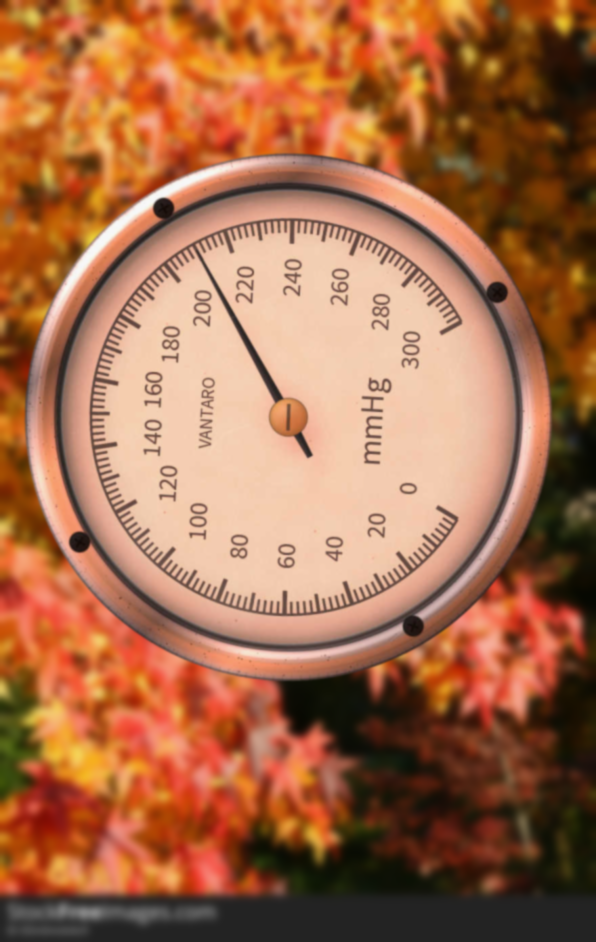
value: **210** mmHg
